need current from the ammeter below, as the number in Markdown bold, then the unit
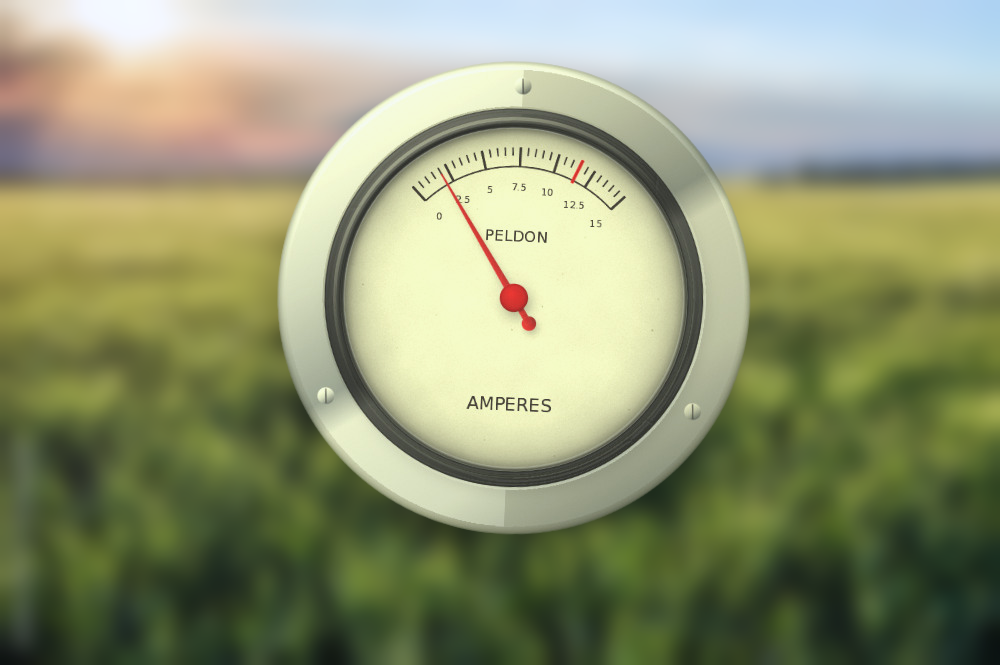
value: **2** A
